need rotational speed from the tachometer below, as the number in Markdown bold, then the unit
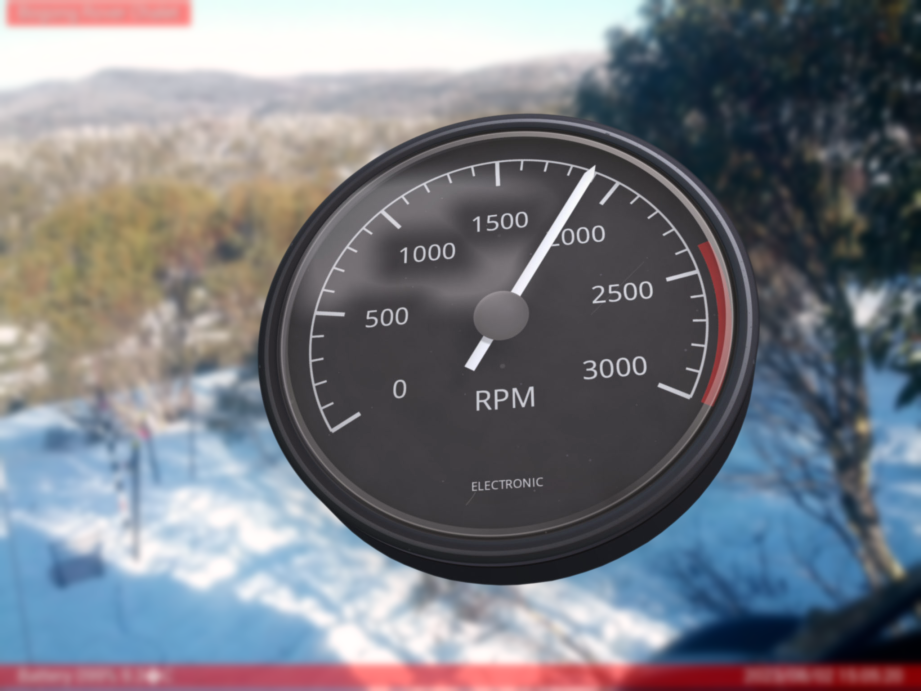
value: **1900** rpm
